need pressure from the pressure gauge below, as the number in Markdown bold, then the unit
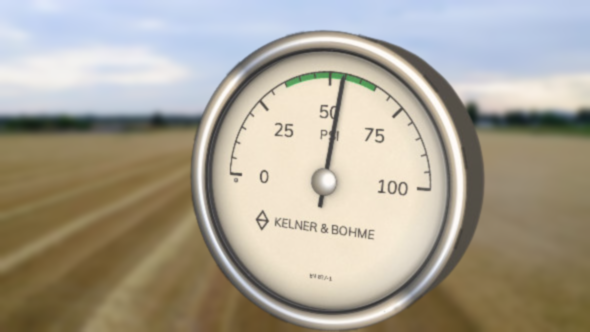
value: **55** psi
